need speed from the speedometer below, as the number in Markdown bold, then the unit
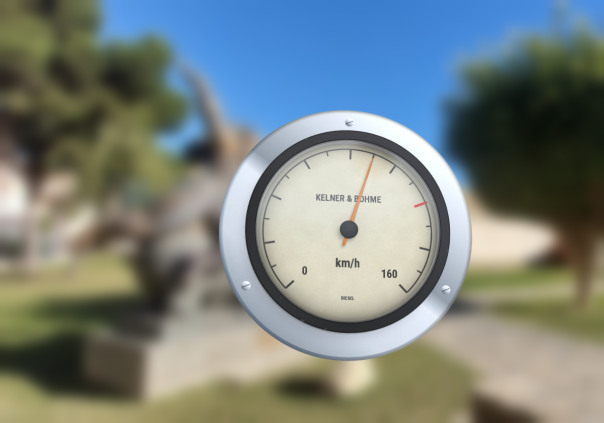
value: **90** km/h
